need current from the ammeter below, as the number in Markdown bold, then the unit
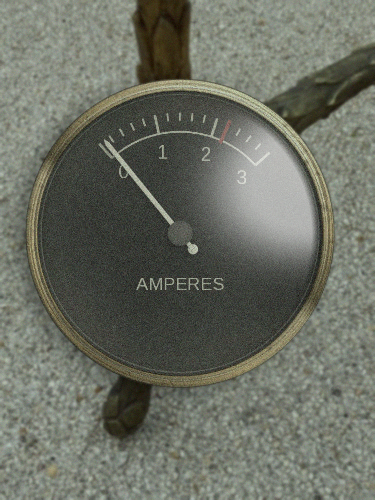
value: **0.1** A
